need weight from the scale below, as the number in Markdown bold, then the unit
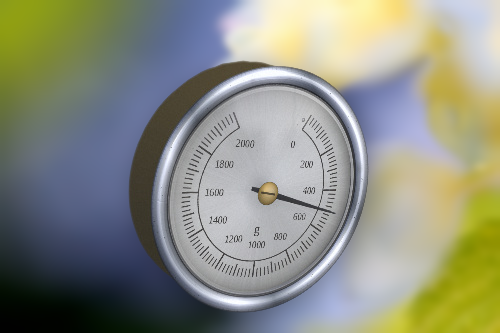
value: **500** g
